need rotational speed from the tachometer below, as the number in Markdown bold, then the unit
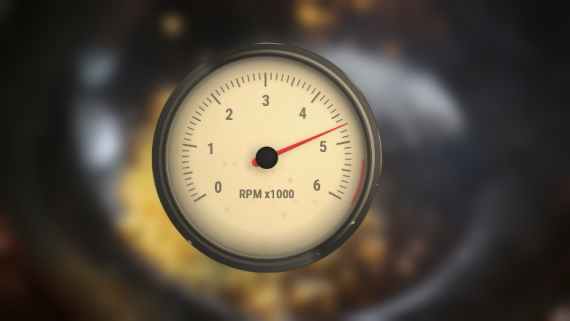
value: **4700** rpm
